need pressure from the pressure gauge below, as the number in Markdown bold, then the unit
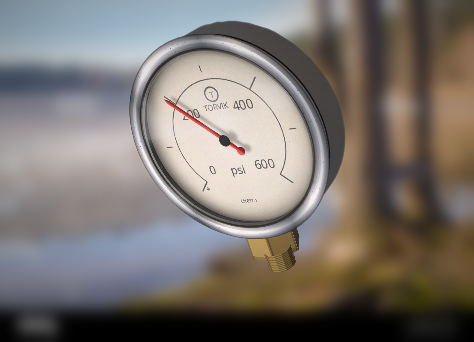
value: **200** psi
